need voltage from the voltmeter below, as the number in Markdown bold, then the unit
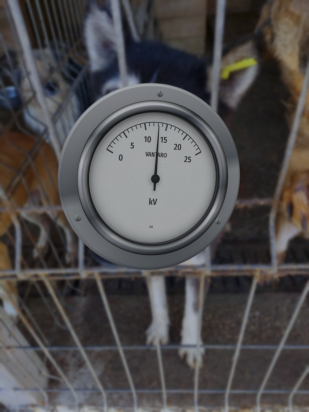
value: **13** kV
